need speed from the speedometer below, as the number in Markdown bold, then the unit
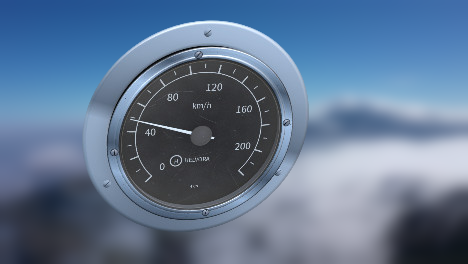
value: **50** km/h
